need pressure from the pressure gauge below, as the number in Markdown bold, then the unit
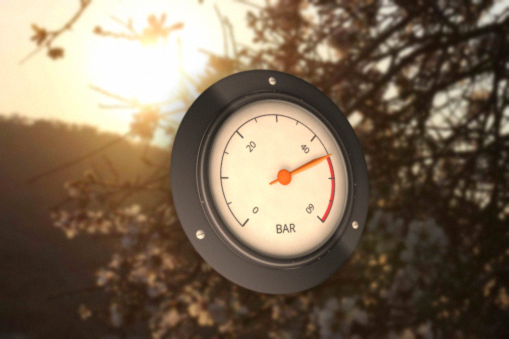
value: **45** bar
